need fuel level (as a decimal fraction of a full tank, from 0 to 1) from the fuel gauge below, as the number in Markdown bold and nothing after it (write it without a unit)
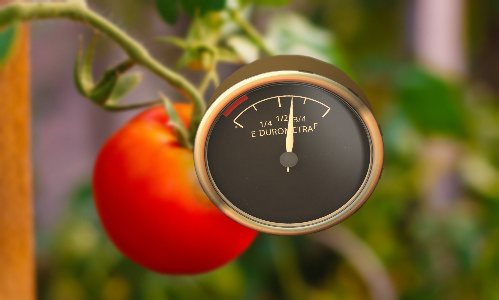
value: **0.625**
